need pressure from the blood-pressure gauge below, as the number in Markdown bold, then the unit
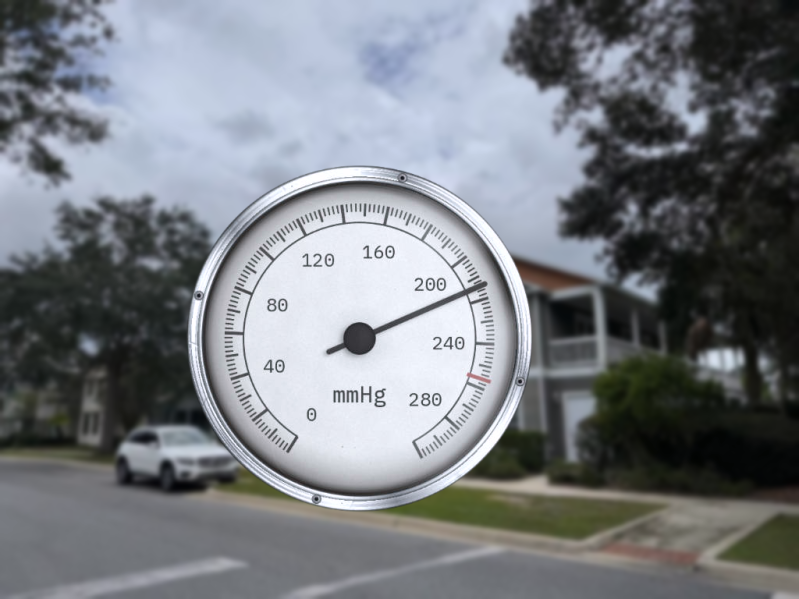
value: **214** mmHg
